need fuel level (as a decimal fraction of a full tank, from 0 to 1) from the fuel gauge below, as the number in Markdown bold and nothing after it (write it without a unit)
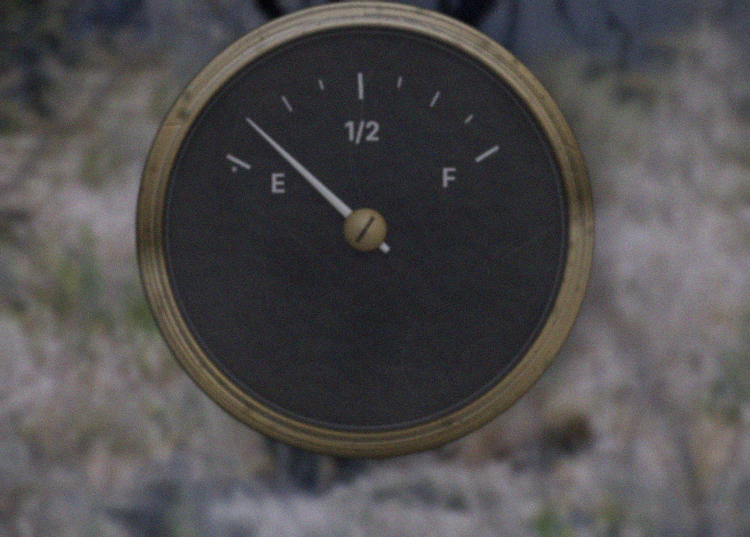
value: **0.125**
